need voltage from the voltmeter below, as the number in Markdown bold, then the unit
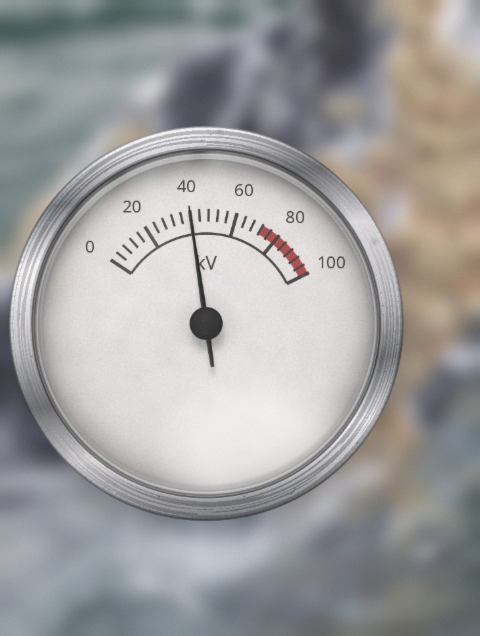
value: **40** kV
